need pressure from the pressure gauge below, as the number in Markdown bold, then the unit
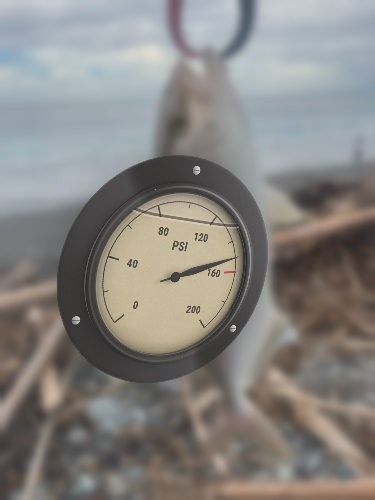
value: **150** psi
